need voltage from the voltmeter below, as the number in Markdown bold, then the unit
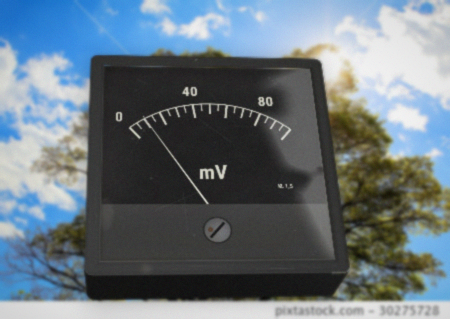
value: **10** mV
